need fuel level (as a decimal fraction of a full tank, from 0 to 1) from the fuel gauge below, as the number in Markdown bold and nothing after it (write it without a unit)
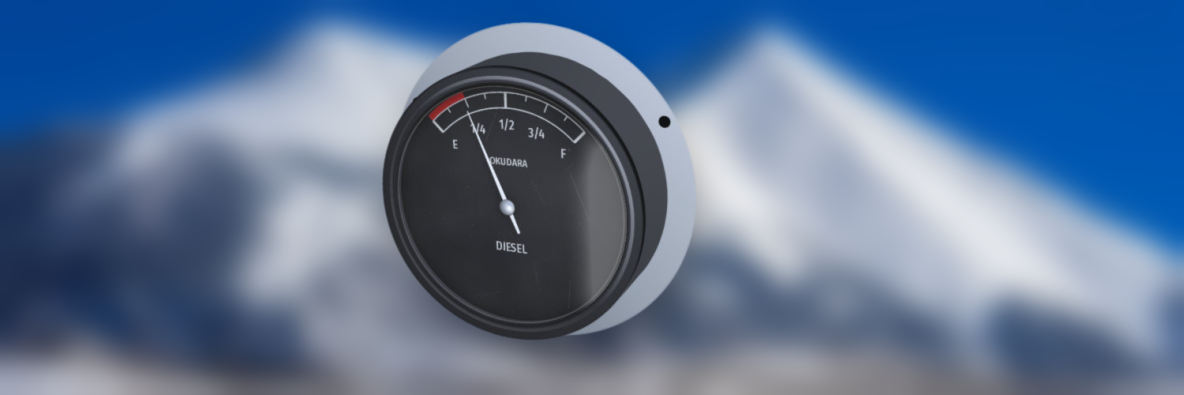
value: **0.25**
